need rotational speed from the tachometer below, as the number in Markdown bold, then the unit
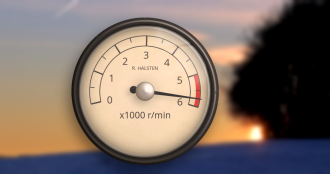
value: **5750** rpm
